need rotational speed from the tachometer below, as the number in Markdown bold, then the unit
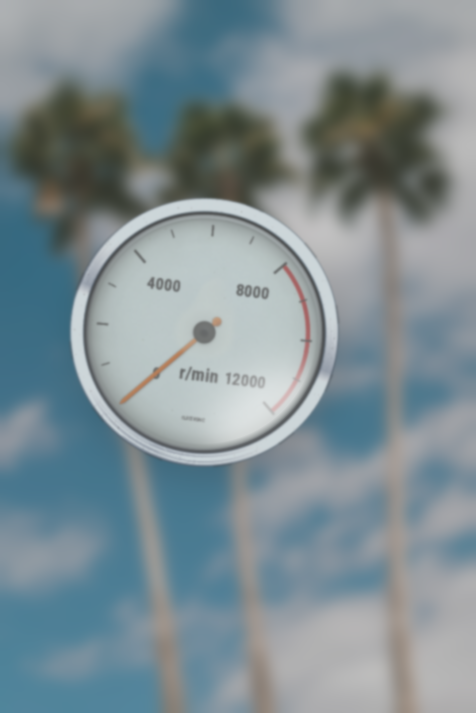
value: **0** rpm
